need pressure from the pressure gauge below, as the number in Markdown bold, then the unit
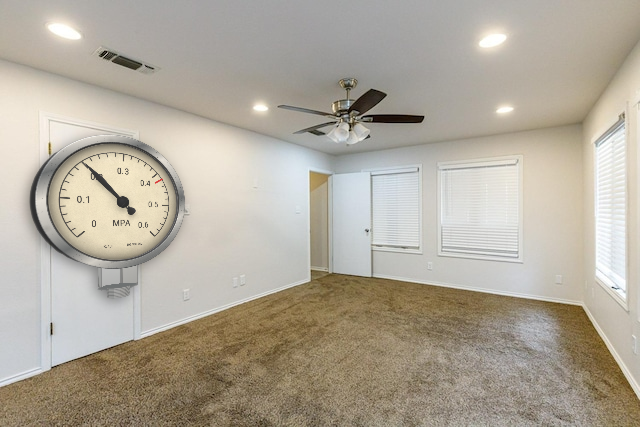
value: **0.2** MPa
